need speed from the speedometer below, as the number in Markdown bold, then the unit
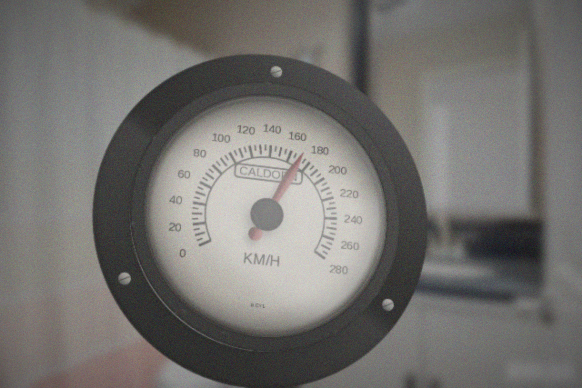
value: **170** km/h
